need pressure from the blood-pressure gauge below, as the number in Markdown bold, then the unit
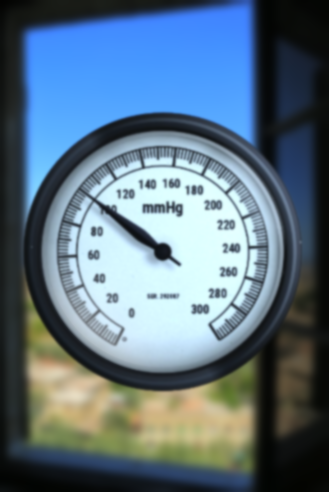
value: **100** mmHg
